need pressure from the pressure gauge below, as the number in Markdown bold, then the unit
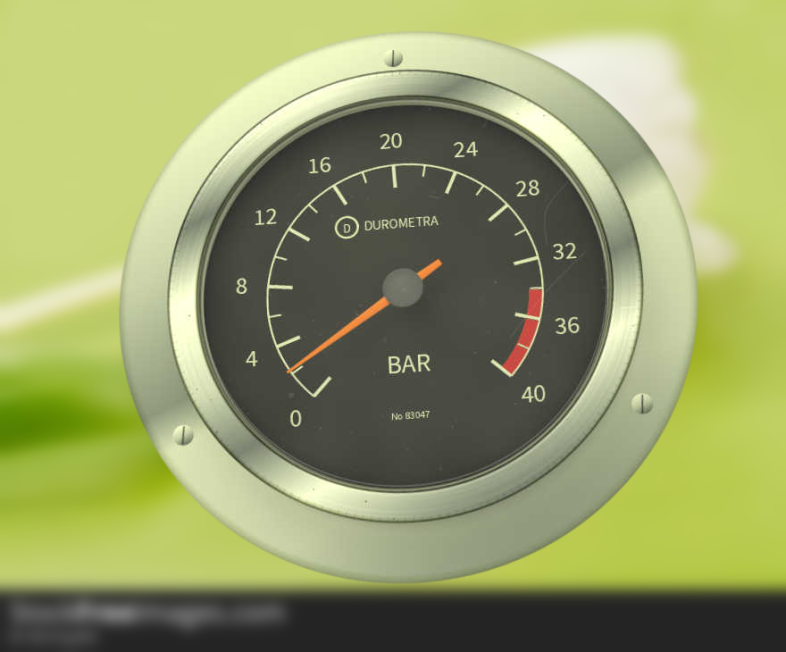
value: **2** bar
